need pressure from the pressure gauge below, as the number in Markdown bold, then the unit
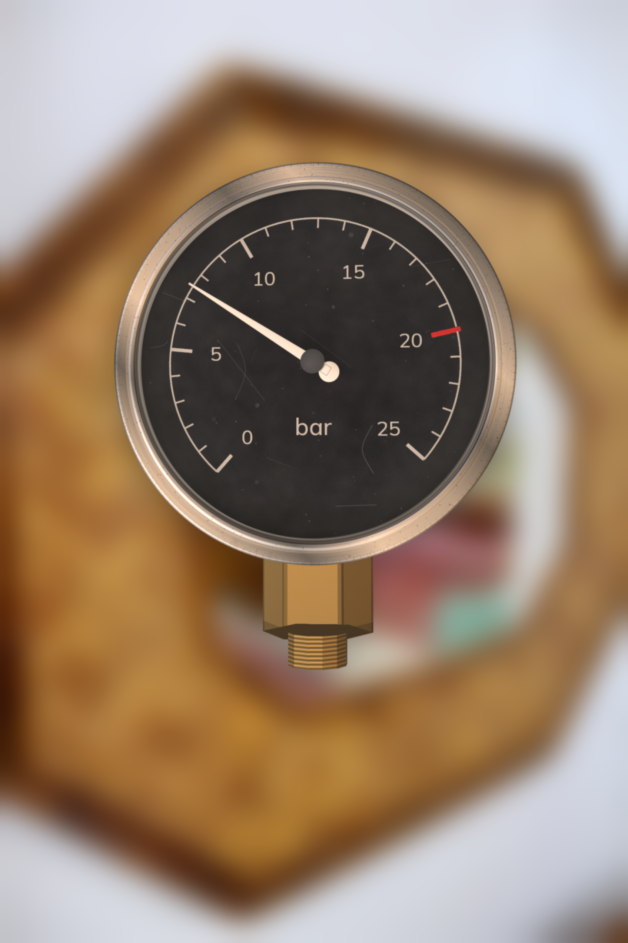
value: **7.5** bar
